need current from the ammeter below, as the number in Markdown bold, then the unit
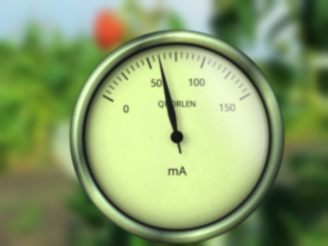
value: **60** mA
